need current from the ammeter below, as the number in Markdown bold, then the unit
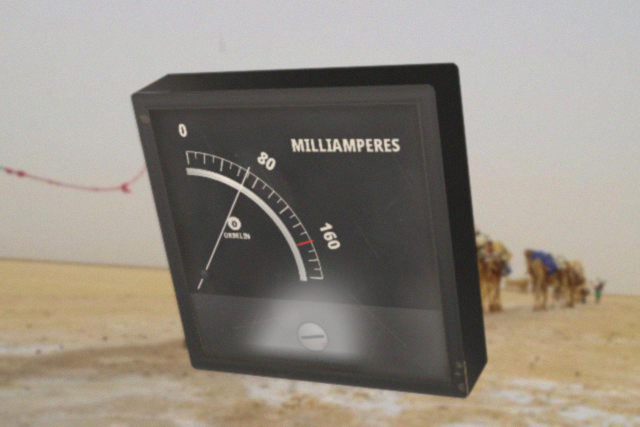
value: **70** mA
